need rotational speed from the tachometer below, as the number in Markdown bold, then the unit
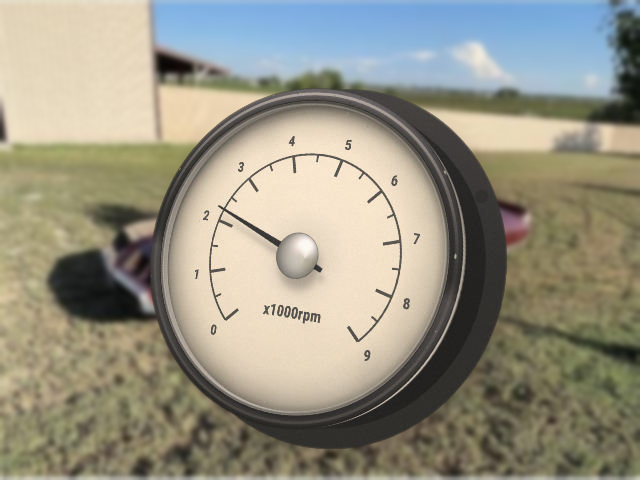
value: **2250** rpm
